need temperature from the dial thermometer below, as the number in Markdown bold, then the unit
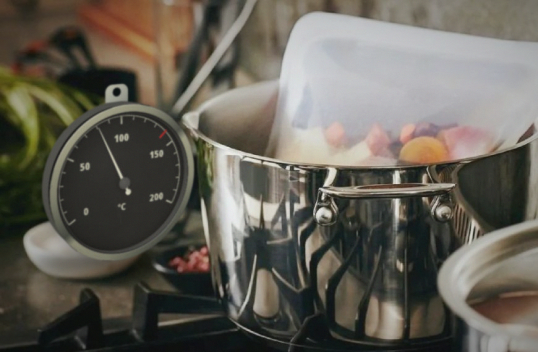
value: **80** °C
